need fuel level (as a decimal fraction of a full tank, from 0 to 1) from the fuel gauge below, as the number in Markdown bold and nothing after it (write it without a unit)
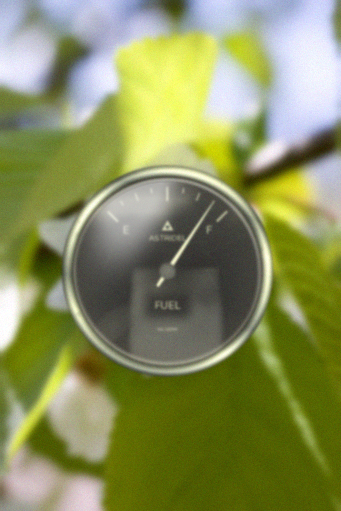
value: **0.875**
